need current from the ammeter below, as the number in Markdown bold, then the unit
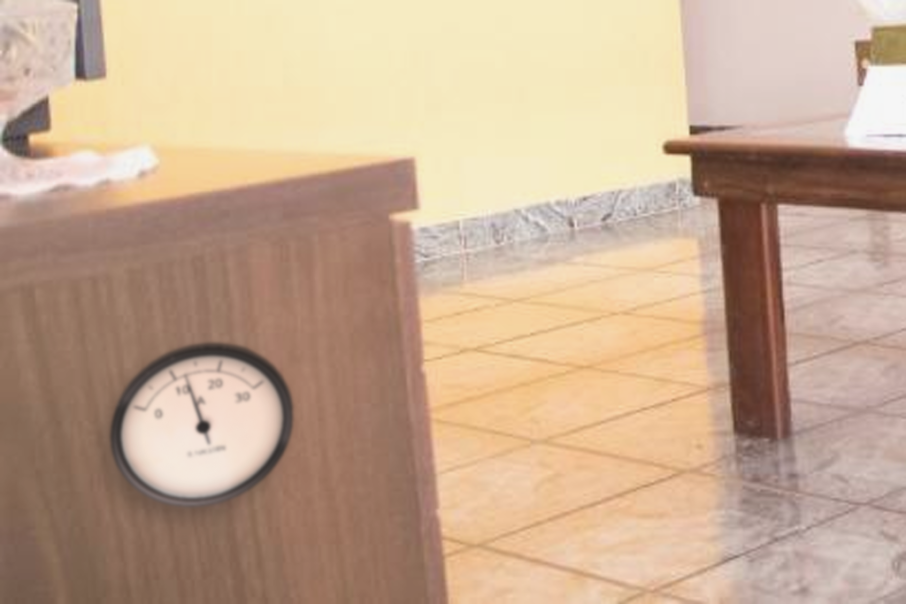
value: **12.5** A
